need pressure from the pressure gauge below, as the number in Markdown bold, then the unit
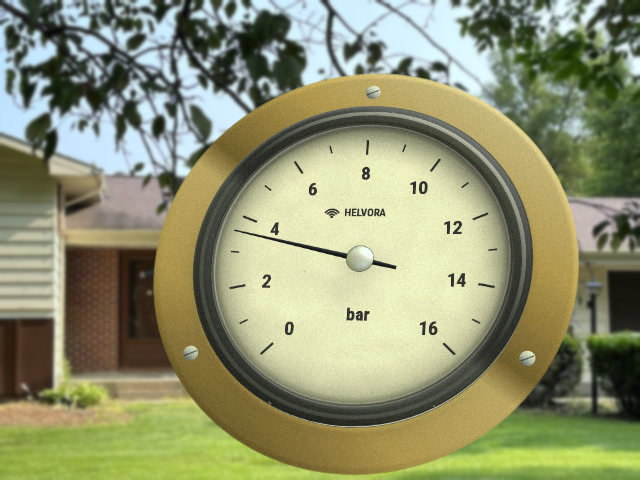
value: **3.5** bar
